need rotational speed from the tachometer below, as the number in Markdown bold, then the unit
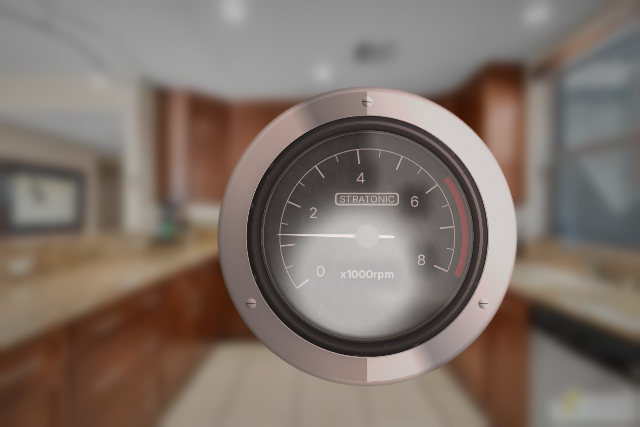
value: **1250** rpm
